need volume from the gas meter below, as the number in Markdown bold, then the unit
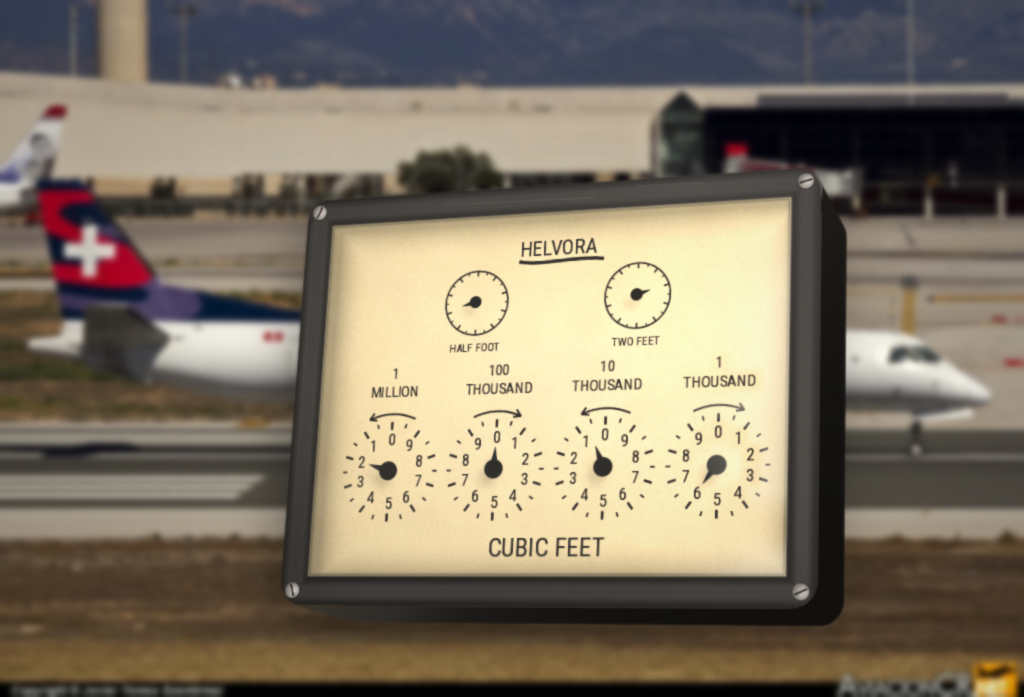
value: **200600** ft³
